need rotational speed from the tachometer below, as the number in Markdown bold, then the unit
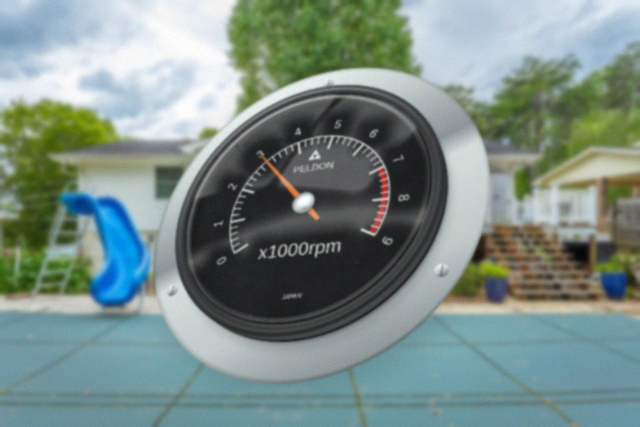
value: **3000** rpm
